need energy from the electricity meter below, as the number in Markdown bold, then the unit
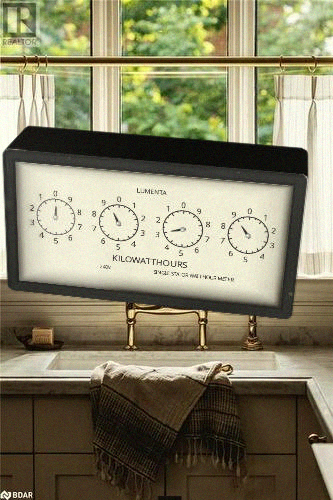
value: **9929** kWh
